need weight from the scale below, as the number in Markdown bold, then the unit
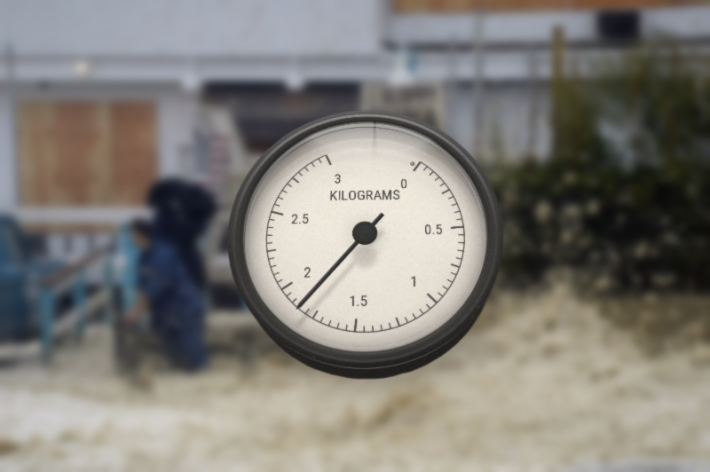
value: **1.85** kg
